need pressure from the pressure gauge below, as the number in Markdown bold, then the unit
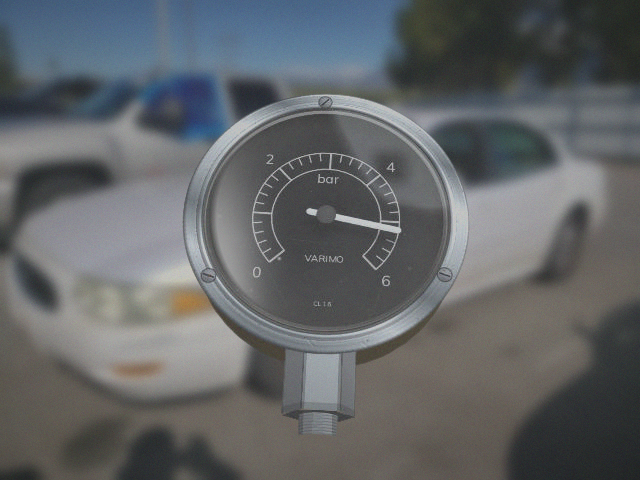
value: **5.2** bar
